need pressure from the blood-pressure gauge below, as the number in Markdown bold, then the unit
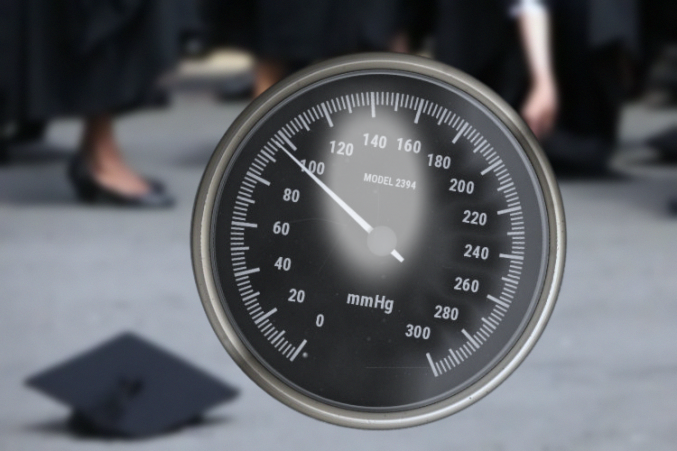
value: **96** mmHg
